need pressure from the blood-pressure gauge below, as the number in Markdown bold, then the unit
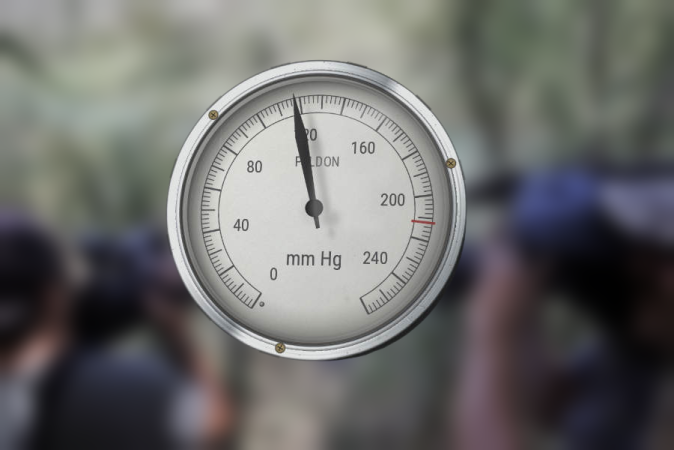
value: **118** mmHg
